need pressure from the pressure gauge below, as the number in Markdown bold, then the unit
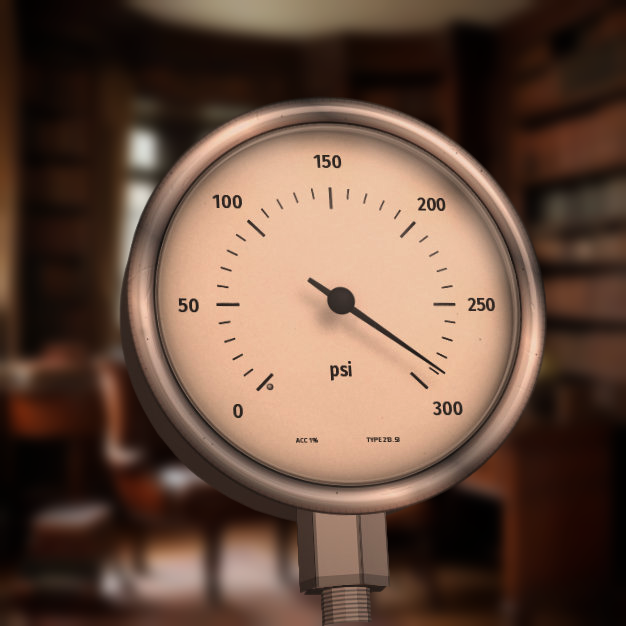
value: **290** psi
